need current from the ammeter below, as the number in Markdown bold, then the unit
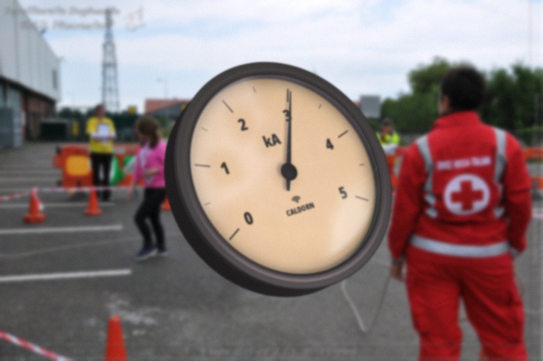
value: **3** kA
